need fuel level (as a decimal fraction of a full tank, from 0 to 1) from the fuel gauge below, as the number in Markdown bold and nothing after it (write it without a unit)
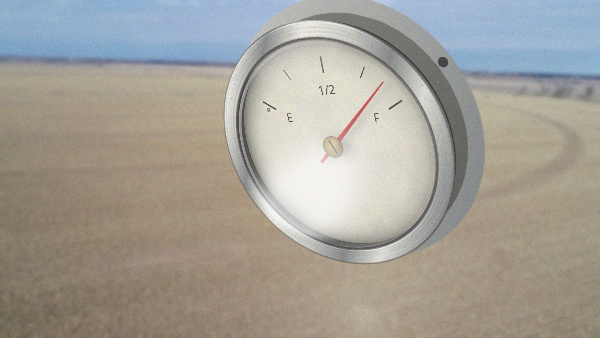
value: **0.875**
